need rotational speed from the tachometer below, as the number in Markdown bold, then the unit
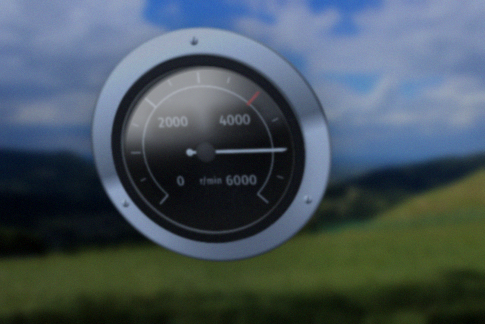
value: **5000** rpm
